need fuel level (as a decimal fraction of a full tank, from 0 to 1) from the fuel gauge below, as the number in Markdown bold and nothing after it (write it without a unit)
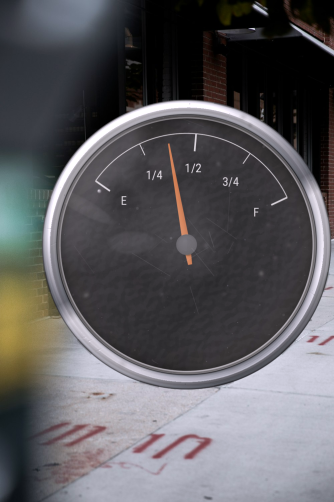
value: **0.375**
